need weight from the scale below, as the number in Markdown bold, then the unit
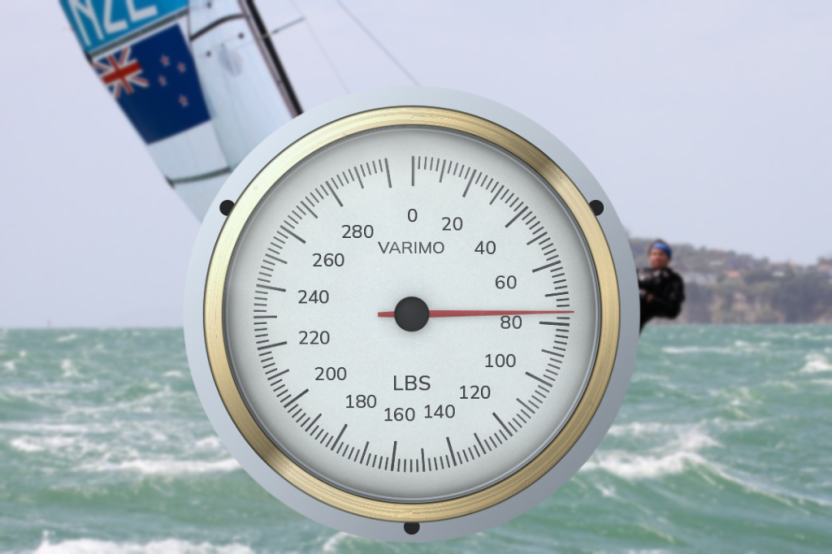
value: **76** lb
